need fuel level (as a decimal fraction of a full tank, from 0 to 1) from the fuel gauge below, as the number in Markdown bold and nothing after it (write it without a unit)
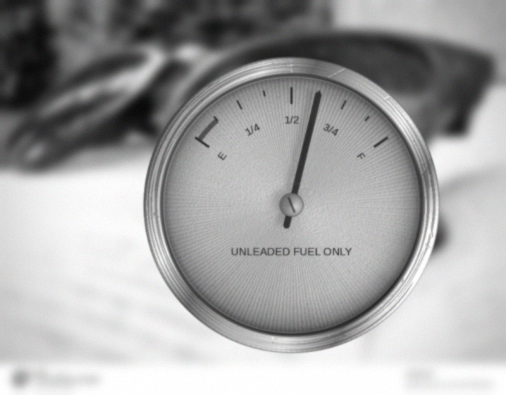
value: **0.625**
